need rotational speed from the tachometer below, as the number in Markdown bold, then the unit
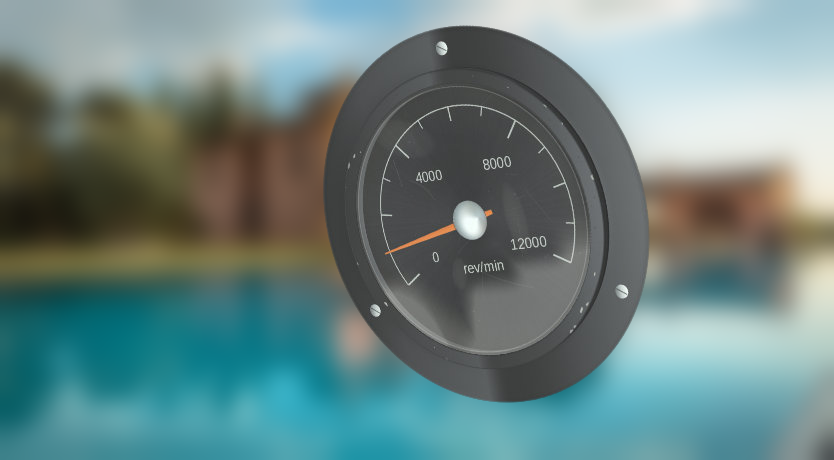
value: **1000** rpm
